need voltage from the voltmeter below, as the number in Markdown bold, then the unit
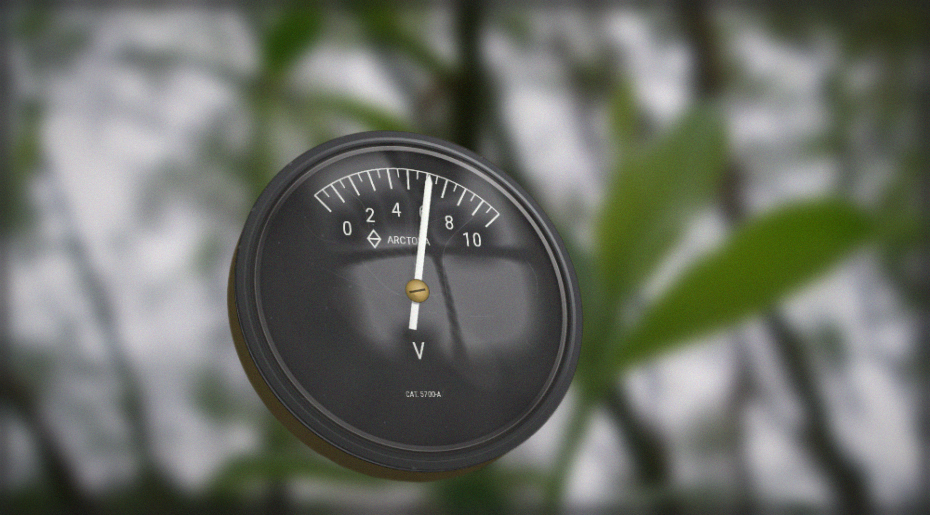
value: **6** V
